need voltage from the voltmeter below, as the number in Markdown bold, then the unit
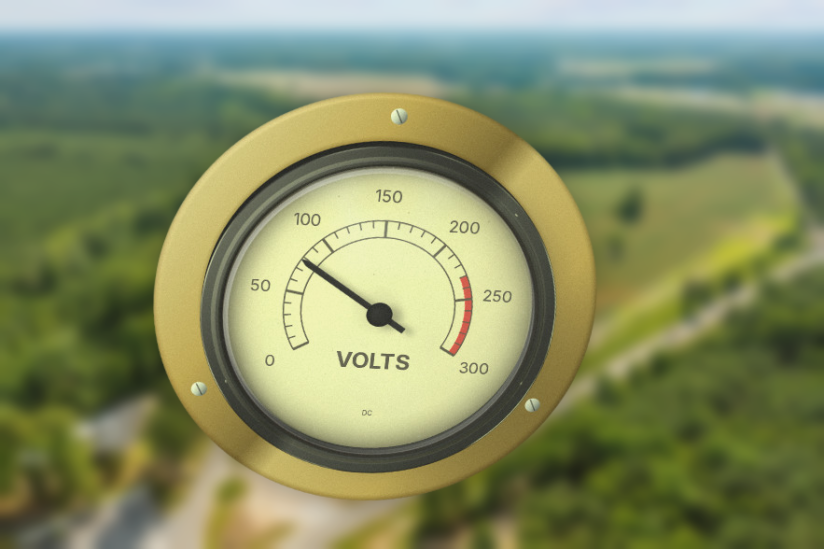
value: **80** V
